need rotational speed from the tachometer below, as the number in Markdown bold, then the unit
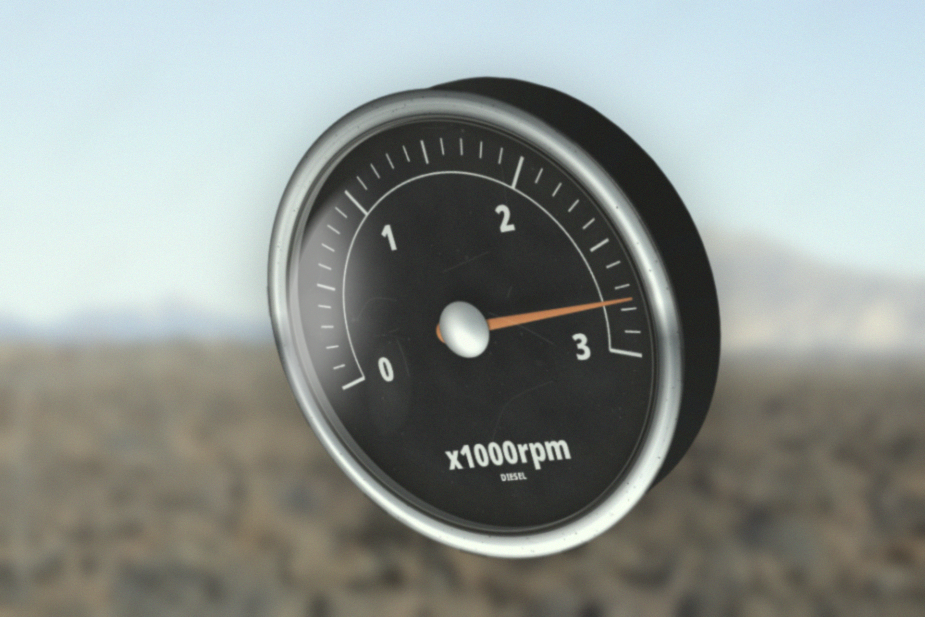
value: **2750** rpm
